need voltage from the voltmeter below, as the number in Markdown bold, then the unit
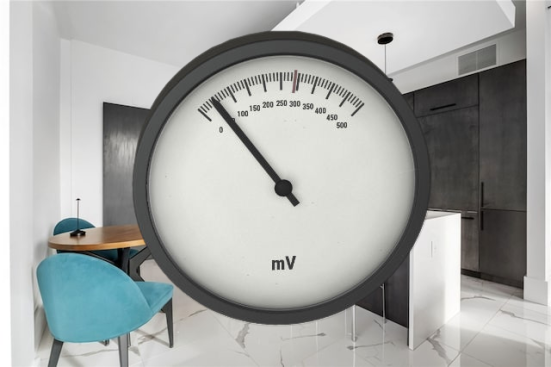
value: **50** mV
